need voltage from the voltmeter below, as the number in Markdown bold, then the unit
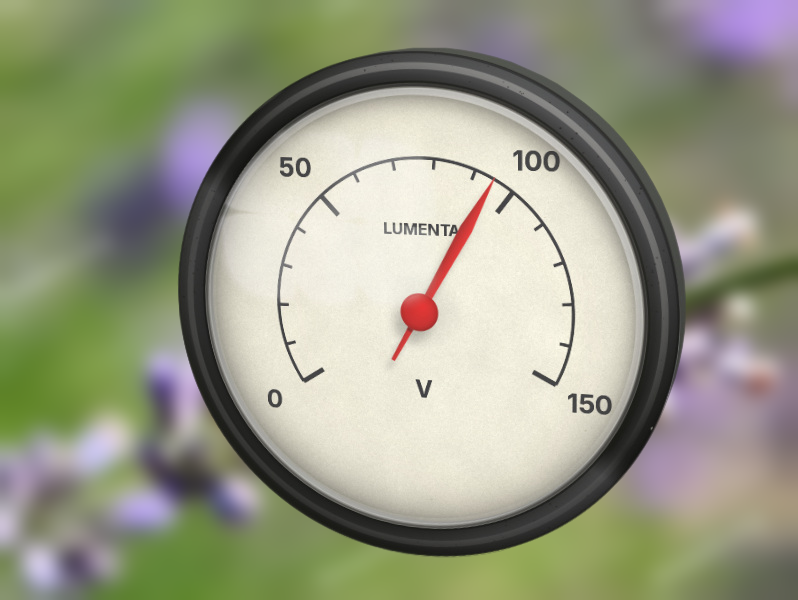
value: **95** V
